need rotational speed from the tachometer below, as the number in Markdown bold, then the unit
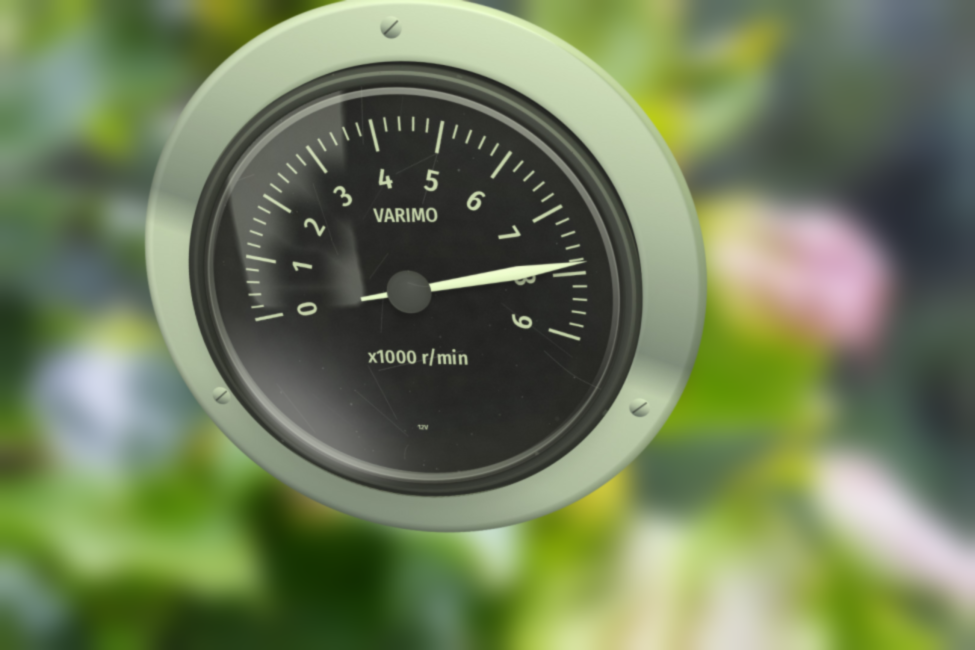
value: **7800** rpm
